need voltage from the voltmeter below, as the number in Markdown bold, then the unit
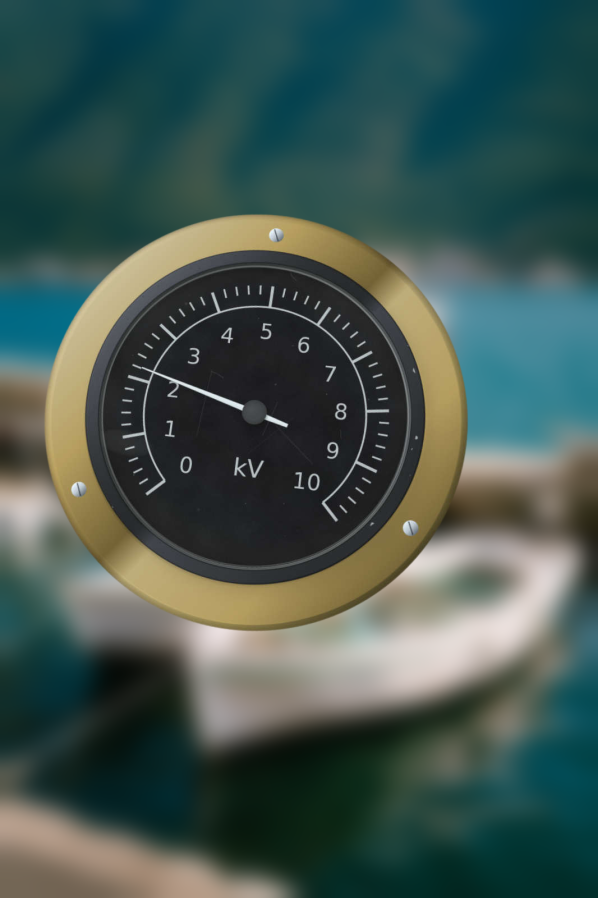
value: **2.2** kV
